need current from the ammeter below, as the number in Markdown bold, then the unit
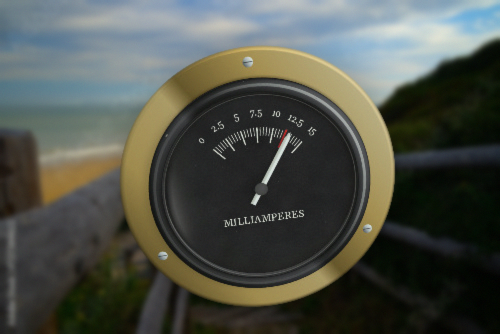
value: **12.5** mA
